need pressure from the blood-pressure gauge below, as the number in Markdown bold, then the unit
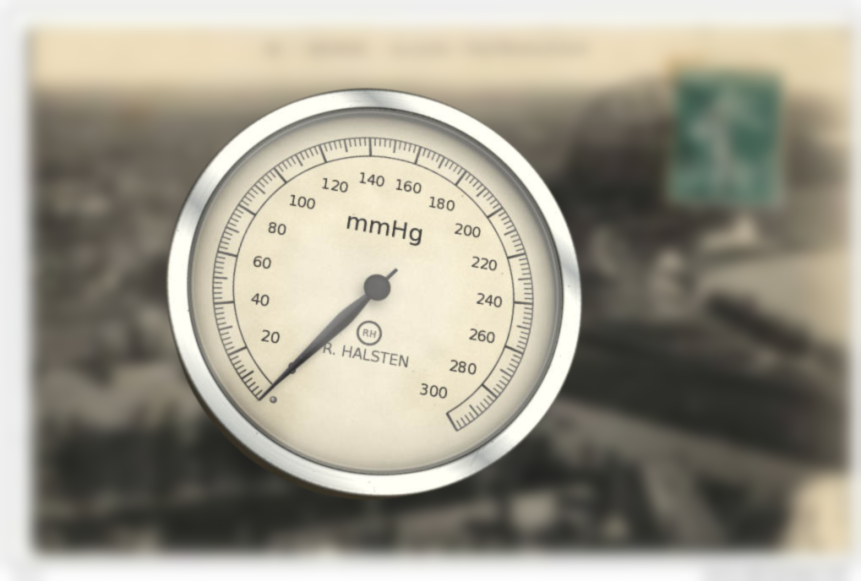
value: **0** mmHg
